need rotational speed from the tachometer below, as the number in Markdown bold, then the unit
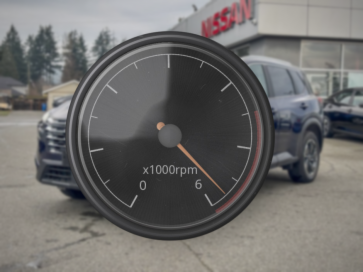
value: **5750** rpm
